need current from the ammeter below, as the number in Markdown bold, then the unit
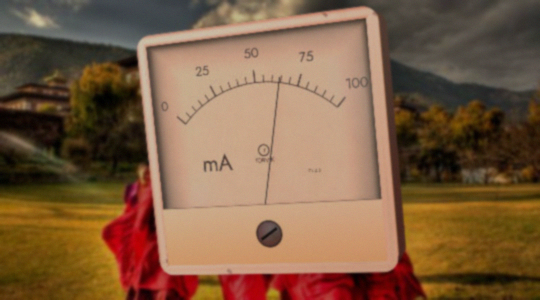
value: **65** mA
